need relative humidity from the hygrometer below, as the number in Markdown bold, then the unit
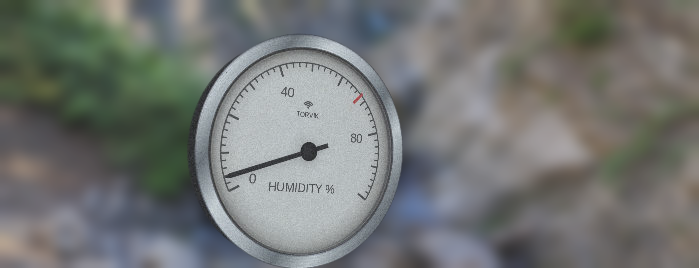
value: **4** %
